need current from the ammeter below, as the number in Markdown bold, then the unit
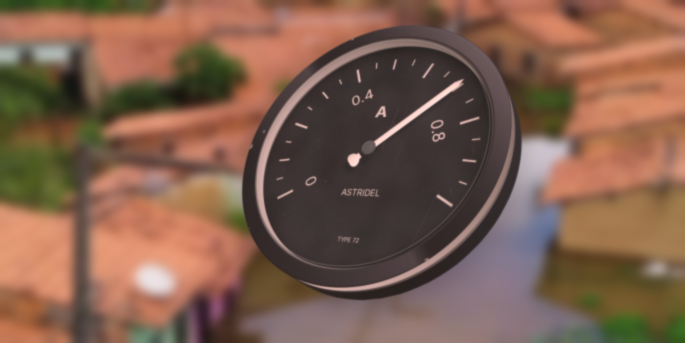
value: **0.7** A
